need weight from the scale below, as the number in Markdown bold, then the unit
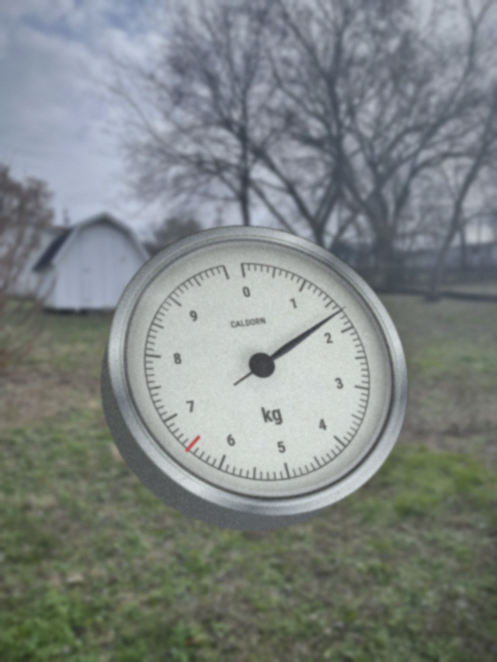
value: **1.7** kg
